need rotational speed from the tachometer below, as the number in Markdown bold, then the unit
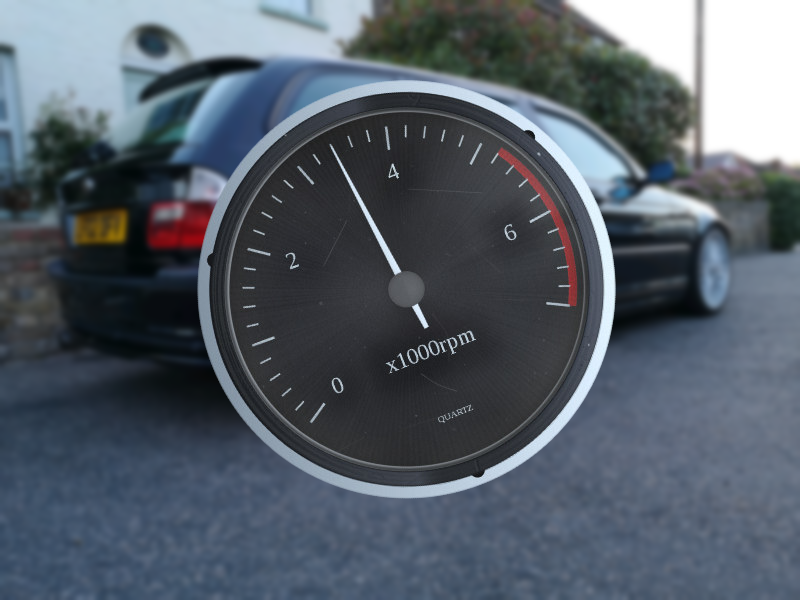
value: **3400** rpm
